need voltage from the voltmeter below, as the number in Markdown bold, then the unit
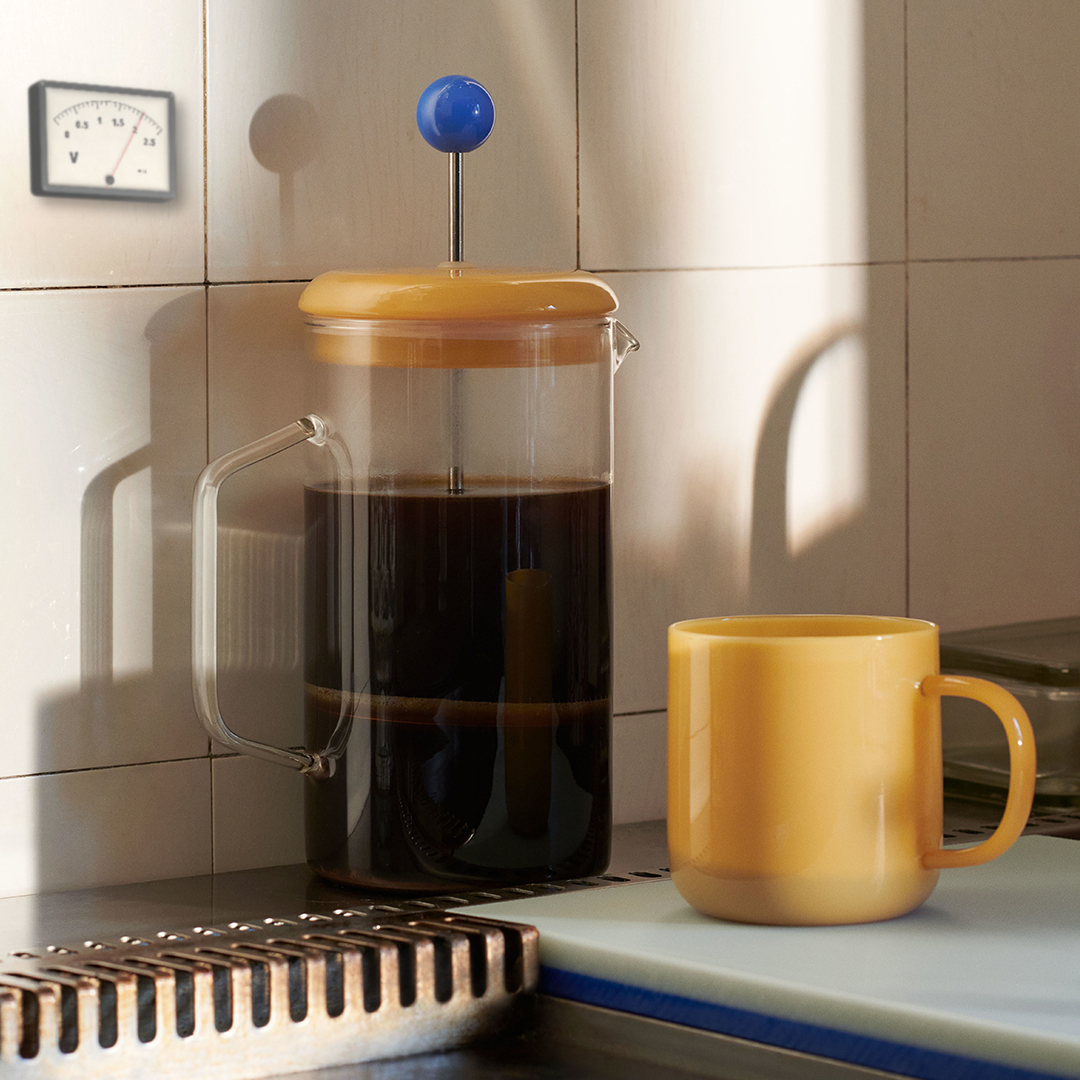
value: **2** V
